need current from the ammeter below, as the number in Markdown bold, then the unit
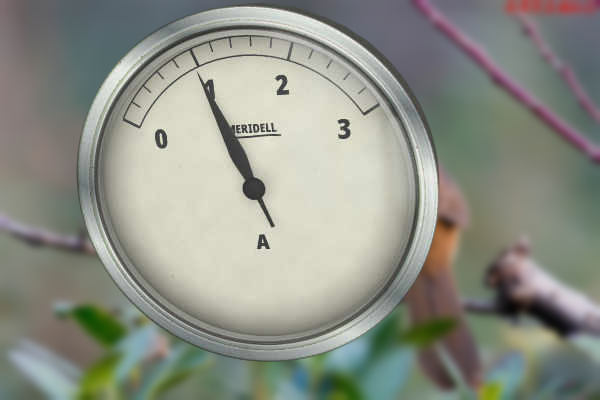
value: **1** A
